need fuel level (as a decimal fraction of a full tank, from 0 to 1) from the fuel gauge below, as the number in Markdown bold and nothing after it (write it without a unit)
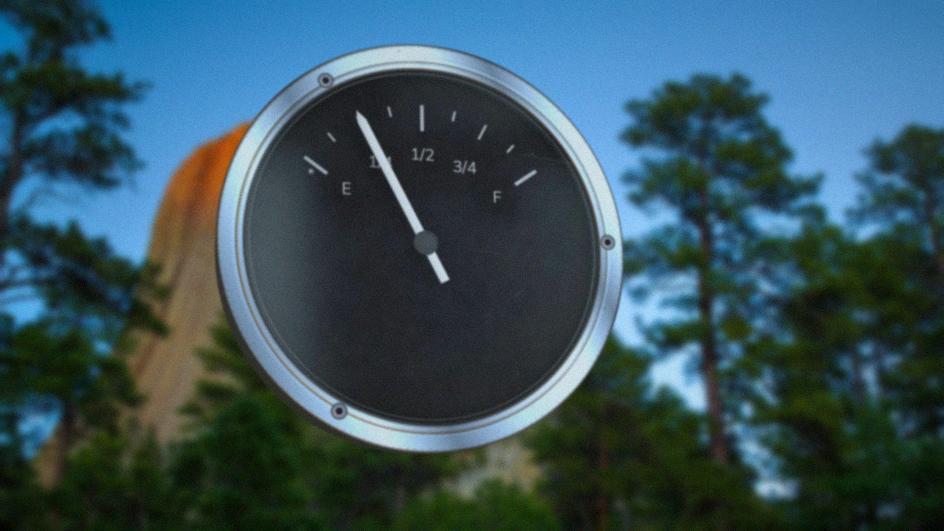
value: **0.25**
